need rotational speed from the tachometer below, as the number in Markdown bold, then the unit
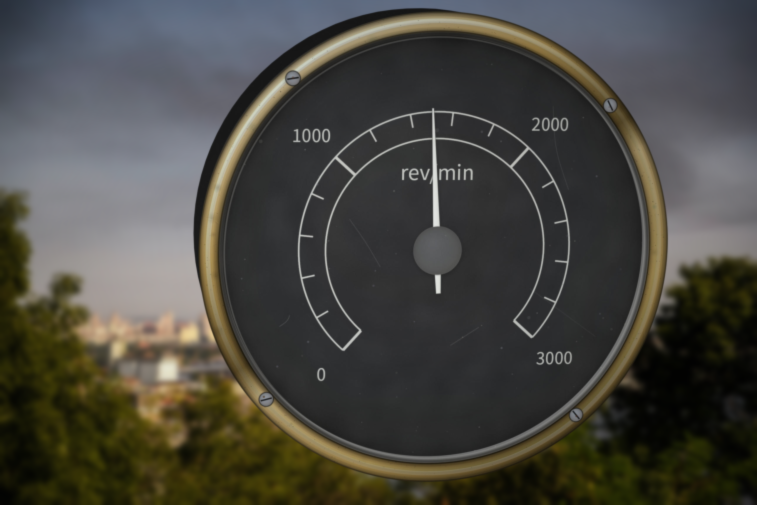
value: **1500** rpm
